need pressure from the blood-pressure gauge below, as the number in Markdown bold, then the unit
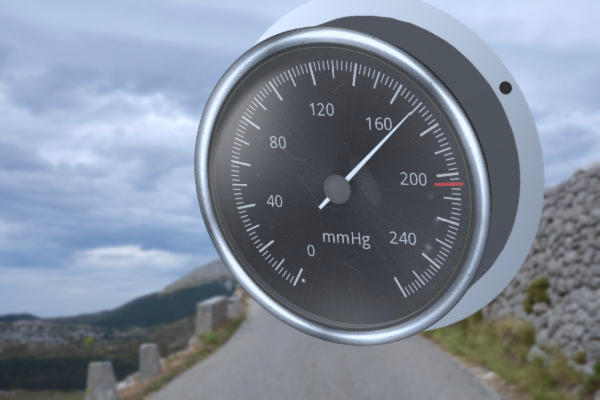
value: **170** mmHg
